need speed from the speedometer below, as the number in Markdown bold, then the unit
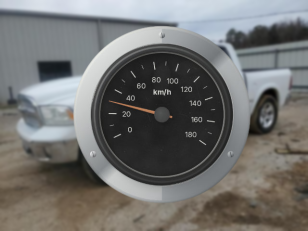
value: **30** km/h
